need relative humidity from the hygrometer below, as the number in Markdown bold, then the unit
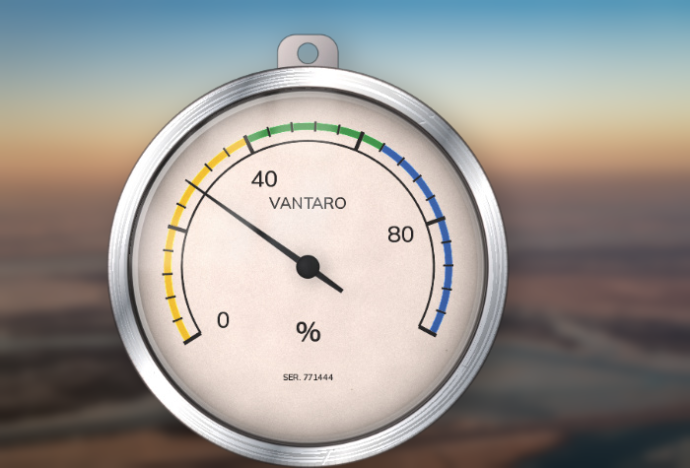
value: **28** %
